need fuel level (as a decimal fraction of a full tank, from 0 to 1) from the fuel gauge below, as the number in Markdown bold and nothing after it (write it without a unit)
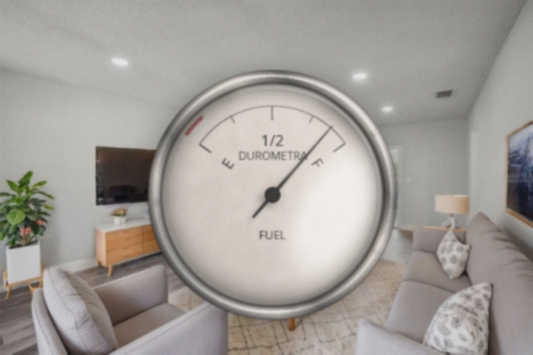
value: **0.875**
